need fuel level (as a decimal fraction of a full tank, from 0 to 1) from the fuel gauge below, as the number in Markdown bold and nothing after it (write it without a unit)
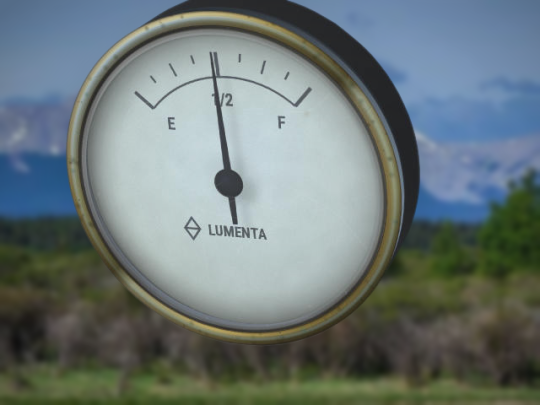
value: **0.5**
